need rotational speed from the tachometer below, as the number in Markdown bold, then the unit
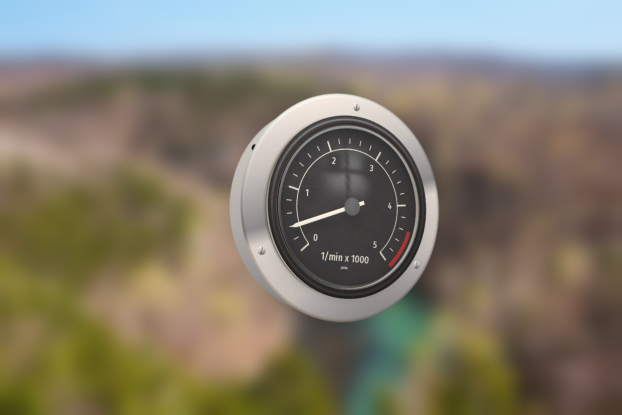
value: **400** rpm
